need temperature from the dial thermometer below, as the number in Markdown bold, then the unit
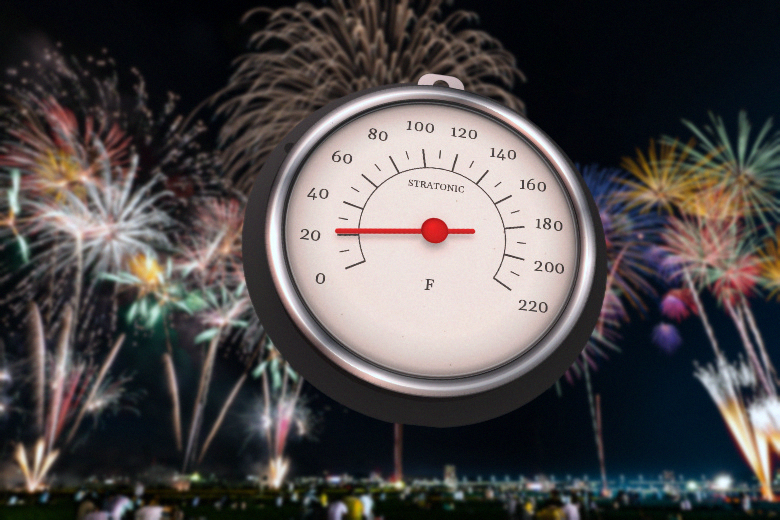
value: **20** °F
